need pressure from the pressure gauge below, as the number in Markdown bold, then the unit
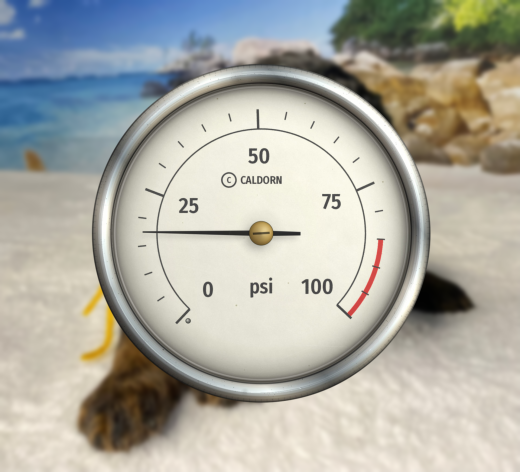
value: **17.5** psi
